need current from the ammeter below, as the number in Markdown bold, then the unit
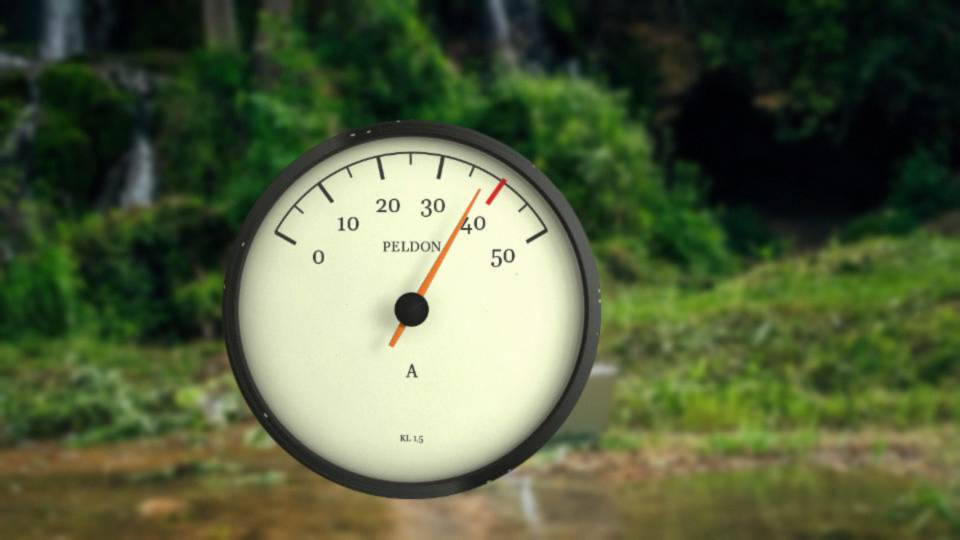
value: **37.5** A
